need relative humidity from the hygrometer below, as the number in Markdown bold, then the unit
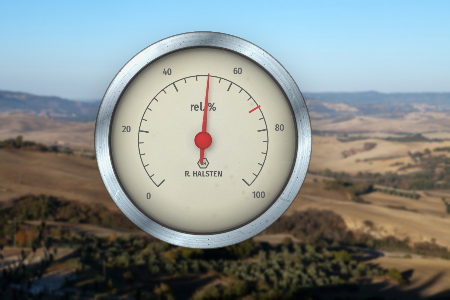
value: **52** %
